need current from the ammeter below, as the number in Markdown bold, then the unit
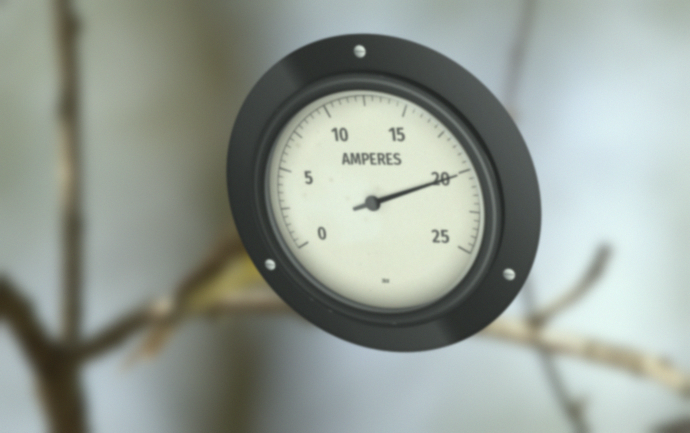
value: **20** A
